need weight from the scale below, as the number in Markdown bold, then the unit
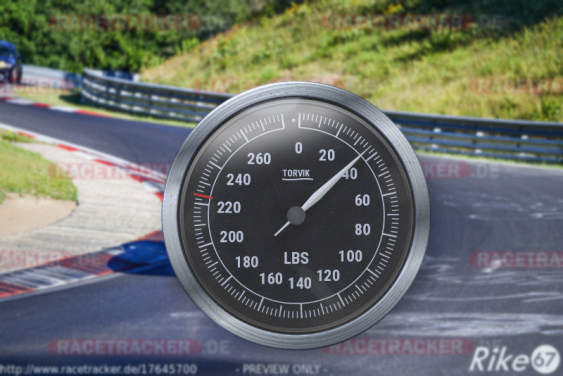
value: **36** lb
